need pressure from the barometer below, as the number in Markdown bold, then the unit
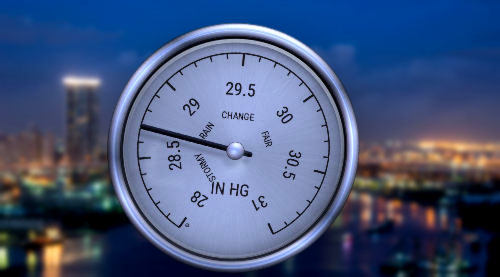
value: **28.7** inHg
